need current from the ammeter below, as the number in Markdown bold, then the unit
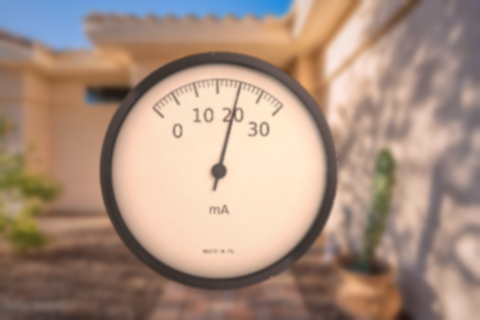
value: **20** mA
